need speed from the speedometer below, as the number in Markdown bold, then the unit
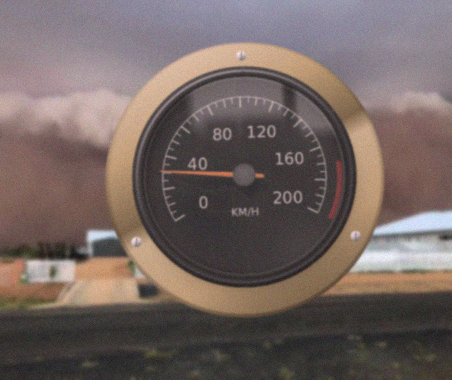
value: **30** km/h
